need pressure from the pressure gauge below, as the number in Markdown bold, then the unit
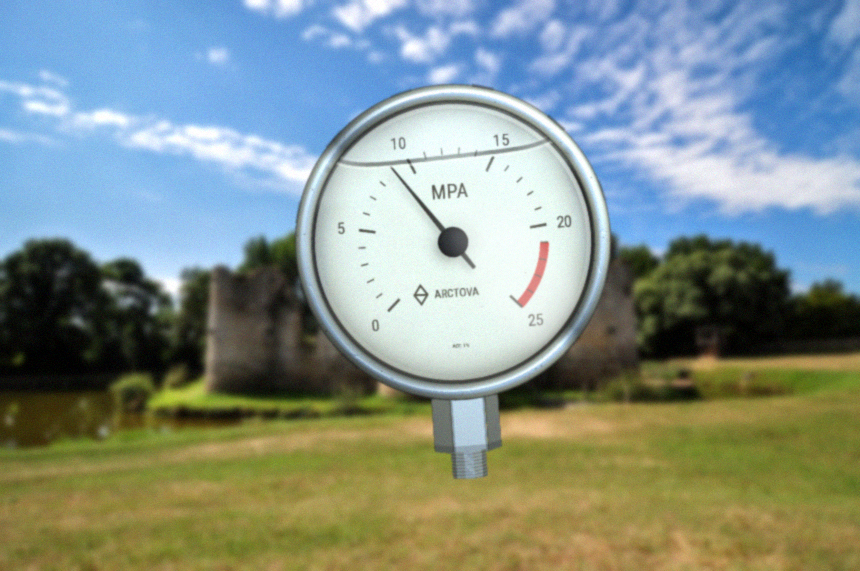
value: **9** MPa
